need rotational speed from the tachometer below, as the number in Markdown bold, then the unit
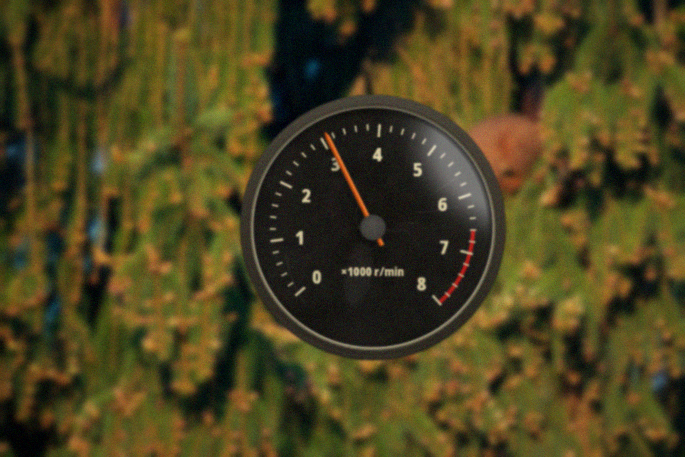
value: **3100** rpm
